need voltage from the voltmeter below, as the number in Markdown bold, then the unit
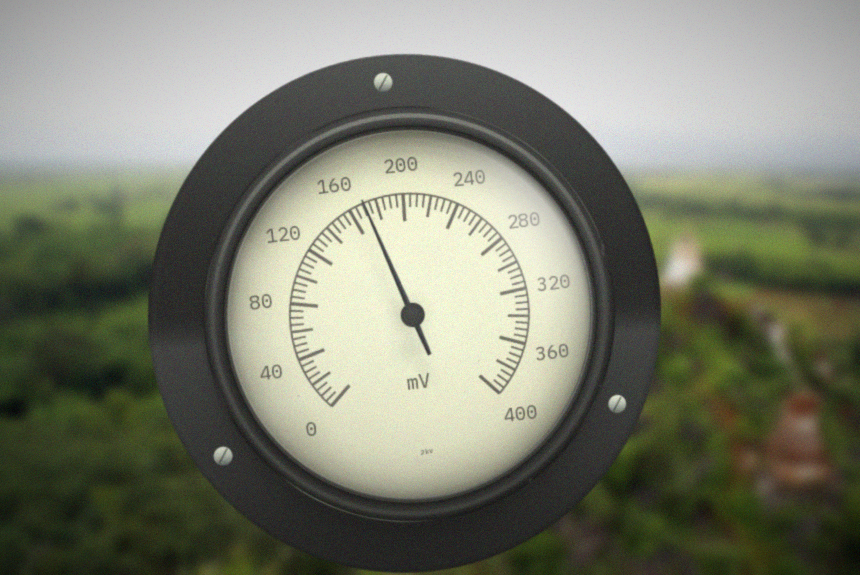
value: **170** mV
